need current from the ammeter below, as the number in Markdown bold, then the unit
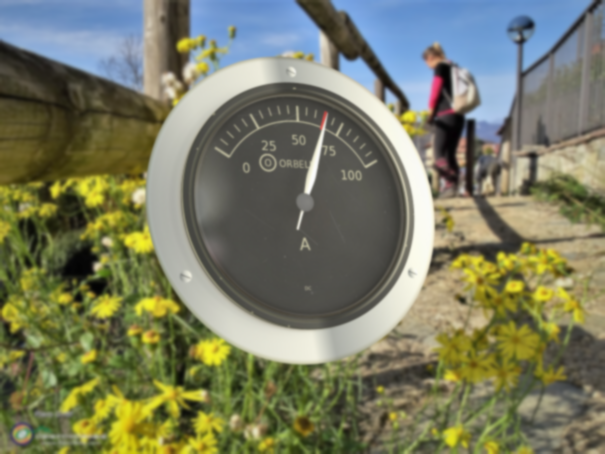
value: **65** A
